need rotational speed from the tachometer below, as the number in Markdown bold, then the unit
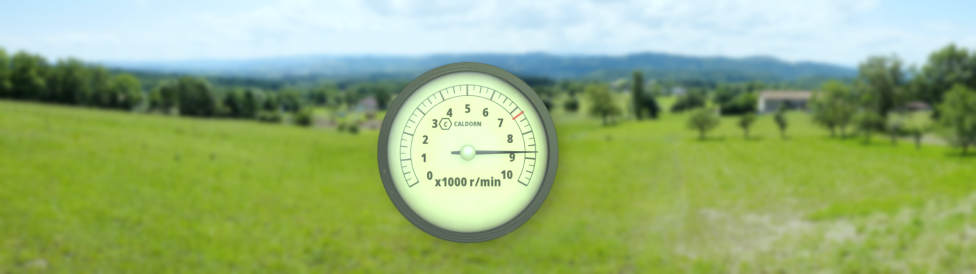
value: **8750** rpm
